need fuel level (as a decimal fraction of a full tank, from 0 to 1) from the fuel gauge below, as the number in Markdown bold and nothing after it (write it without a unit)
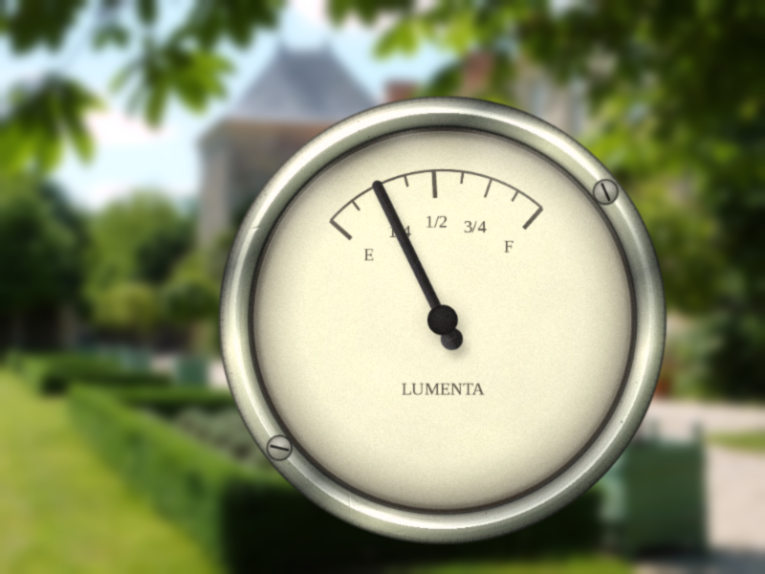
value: **0.25**
